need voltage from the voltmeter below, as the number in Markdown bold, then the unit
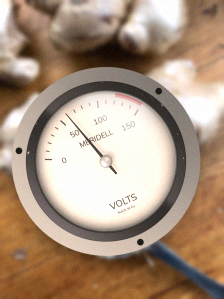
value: **60** V
